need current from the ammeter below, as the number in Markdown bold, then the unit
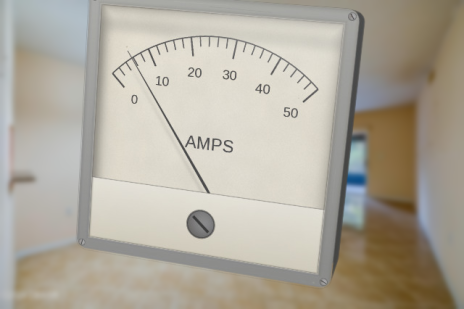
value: **6** A
